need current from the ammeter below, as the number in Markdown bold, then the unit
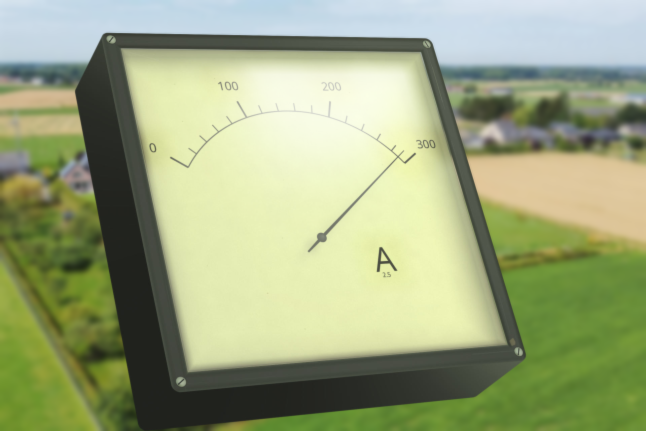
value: **290** A
